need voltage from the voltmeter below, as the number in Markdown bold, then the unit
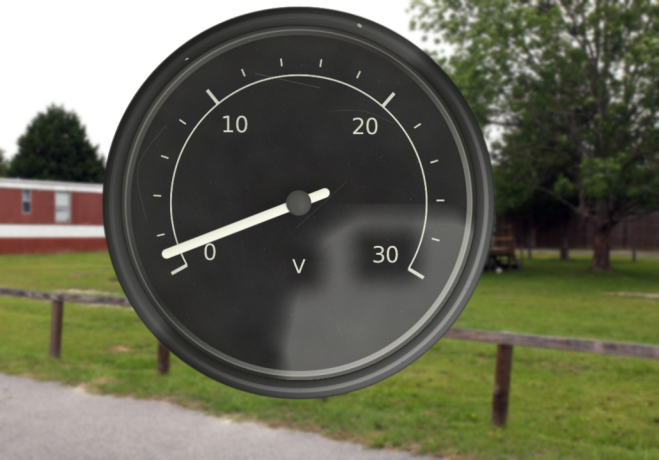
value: **1** V
